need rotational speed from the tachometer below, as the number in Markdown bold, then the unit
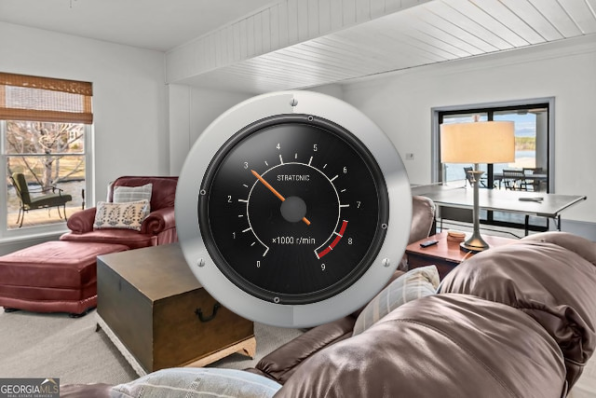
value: **3000** rpm
